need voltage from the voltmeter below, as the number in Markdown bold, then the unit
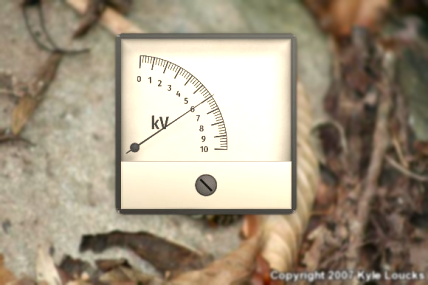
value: **6** kV
